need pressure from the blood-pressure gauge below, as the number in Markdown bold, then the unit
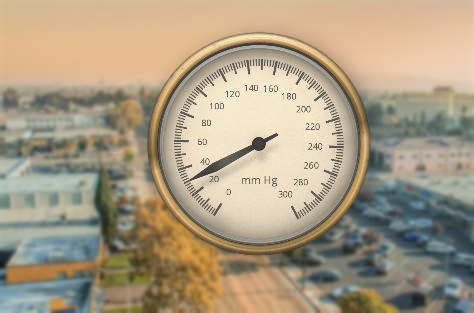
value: **30** mmHg
